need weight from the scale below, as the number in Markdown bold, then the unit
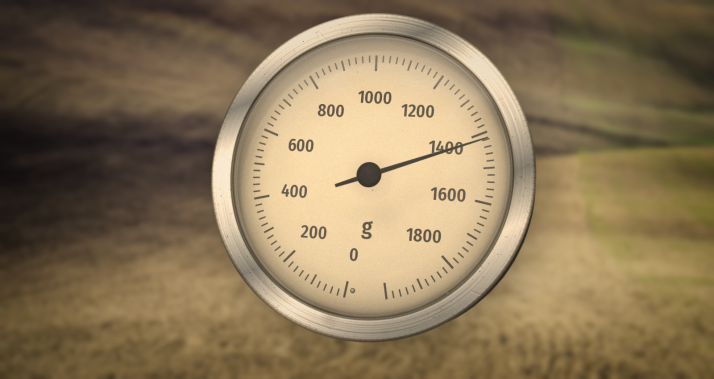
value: **1420** g
